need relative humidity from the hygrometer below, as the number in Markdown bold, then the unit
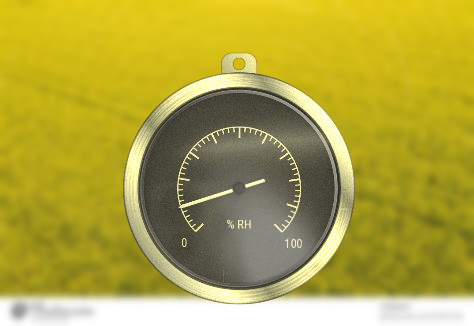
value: **10** %
